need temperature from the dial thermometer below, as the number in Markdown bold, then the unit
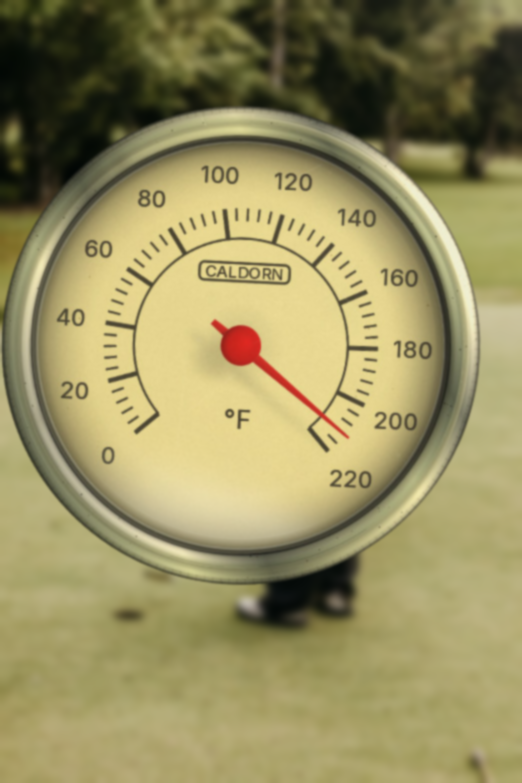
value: **212** °F
